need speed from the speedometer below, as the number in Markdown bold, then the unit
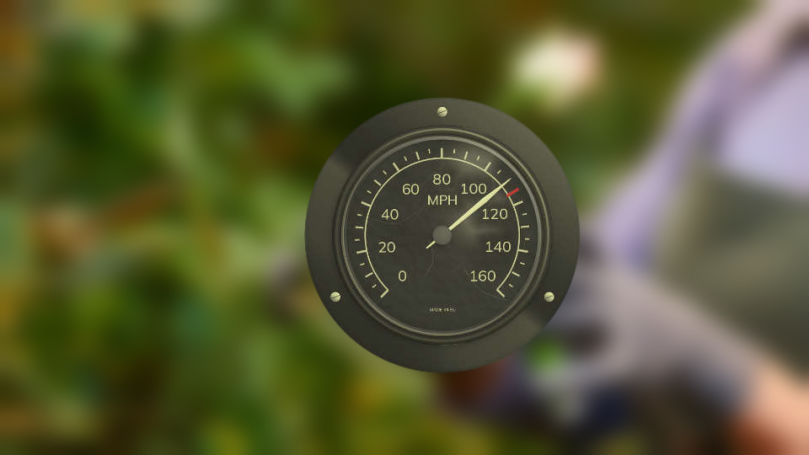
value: **110** mph
